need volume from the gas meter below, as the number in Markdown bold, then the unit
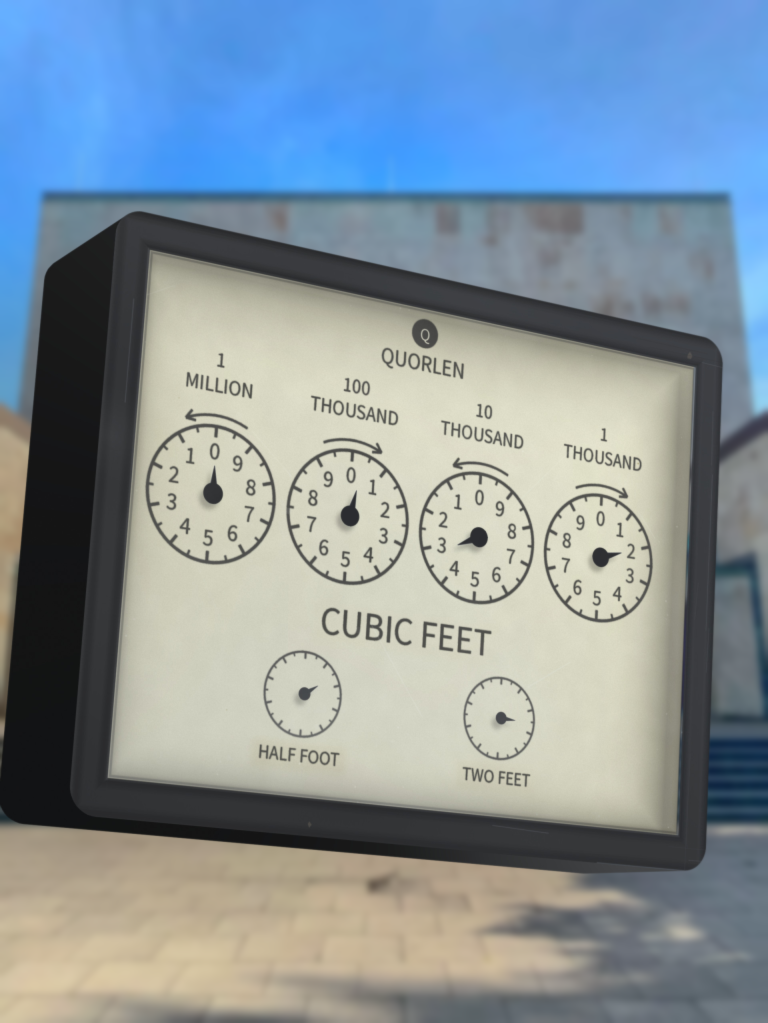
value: **3200** ft³
